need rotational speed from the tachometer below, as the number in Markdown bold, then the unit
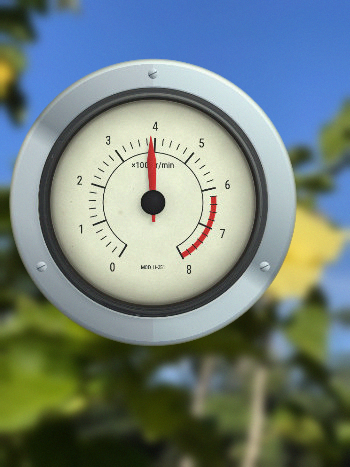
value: **3900** rpm
